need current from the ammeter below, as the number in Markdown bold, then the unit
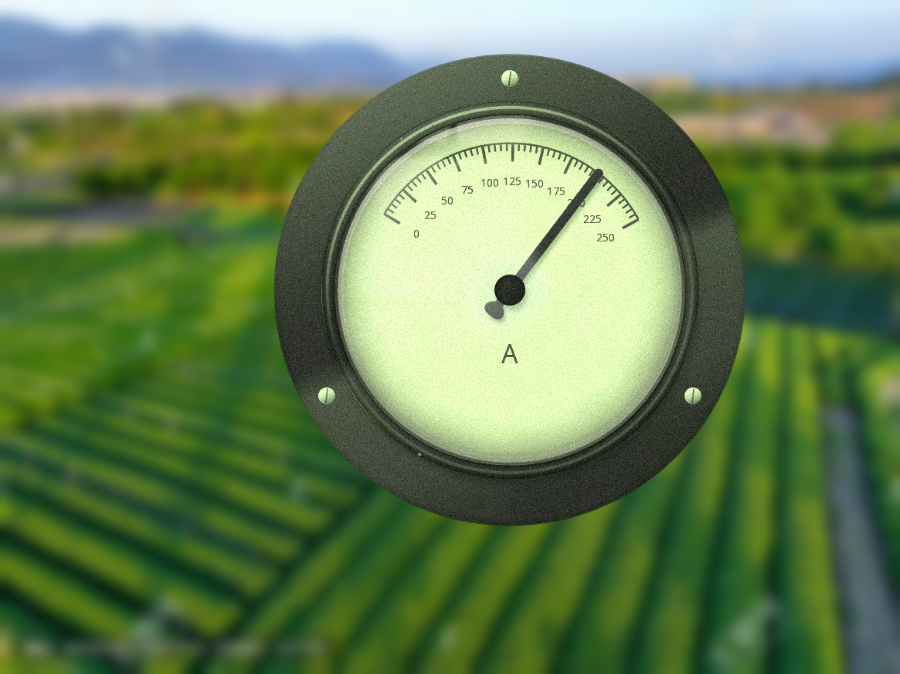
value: **200** A
